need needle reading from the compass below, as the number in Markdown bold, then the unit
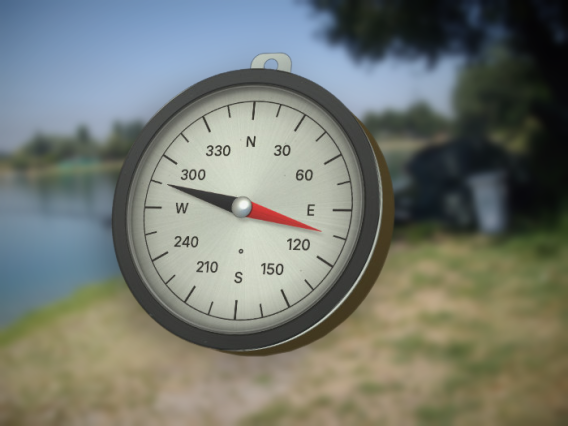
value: **105** °
